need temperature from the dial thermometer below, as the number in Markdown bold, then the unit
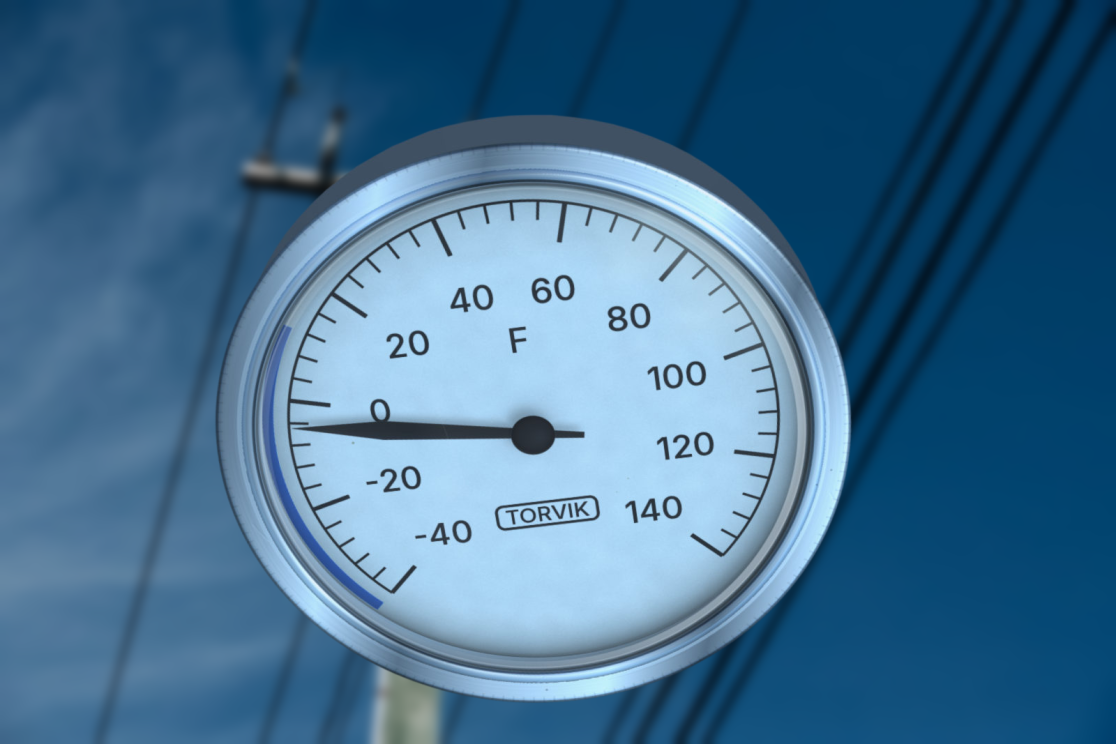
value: **-4** °F
